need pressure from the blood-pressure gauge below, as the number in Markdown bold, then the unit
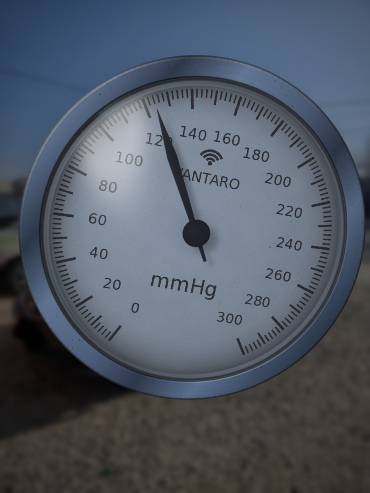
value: **124** mmHg
